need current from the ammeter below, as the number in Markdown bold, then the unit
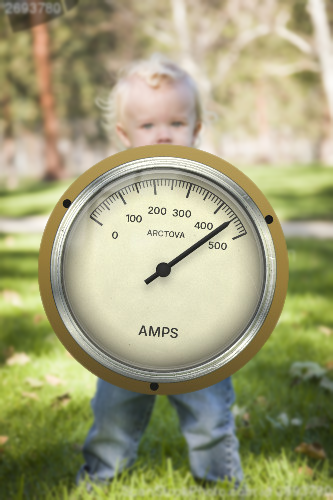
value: **450** A
